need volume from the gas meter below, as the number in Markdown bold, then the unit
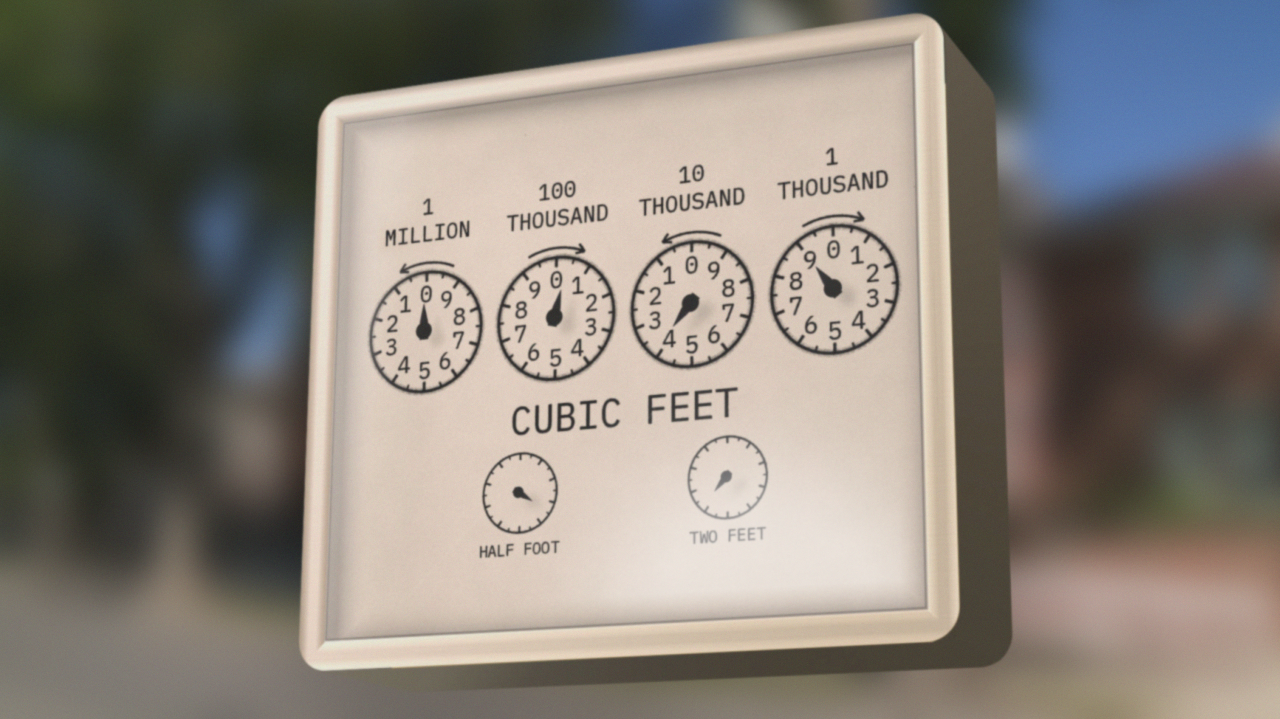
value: **3900** ft³
